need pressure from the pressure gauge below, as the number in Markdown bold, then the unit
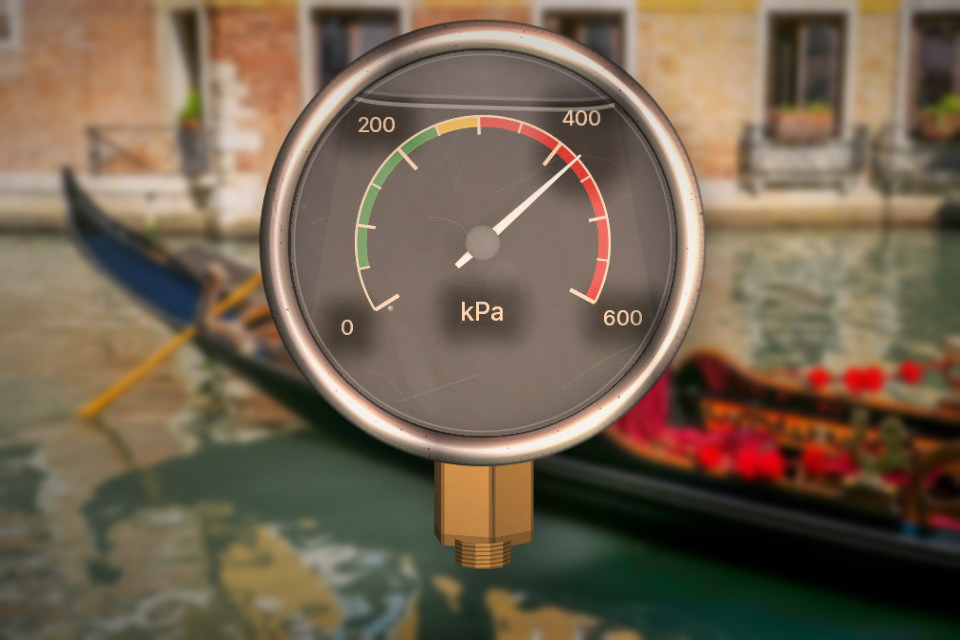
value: **425** kPa
